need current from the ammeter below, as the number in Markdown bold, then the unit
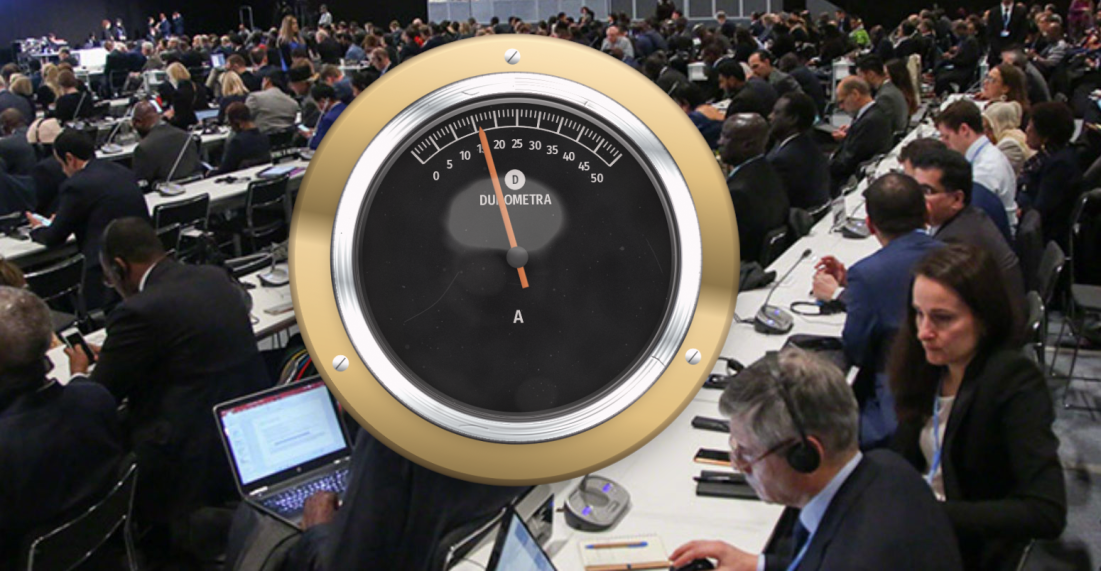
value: **16** A
